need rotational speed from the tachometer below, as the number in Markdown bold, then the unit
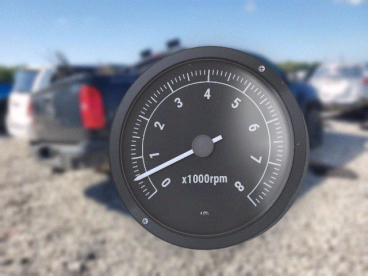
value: **500** rpm
